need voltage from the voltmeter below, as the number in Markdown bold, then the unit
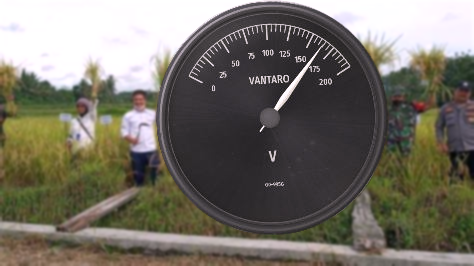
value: **165** V
